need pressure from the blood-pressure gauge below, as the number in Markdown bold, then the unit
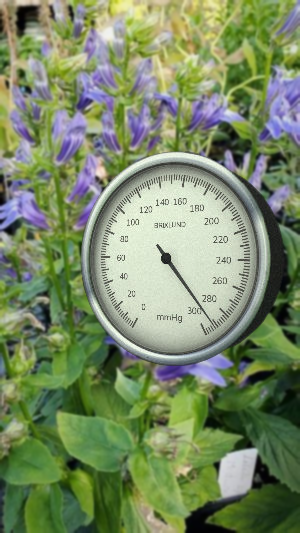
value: **290** mmHg
